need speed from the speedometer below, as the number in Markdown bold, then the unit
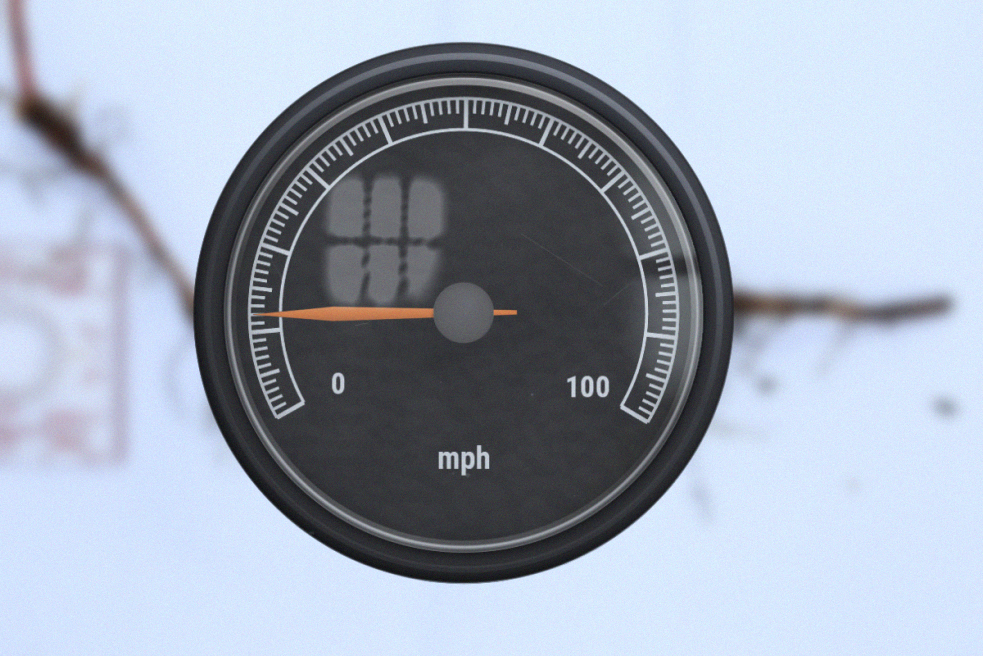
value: **12** mph
